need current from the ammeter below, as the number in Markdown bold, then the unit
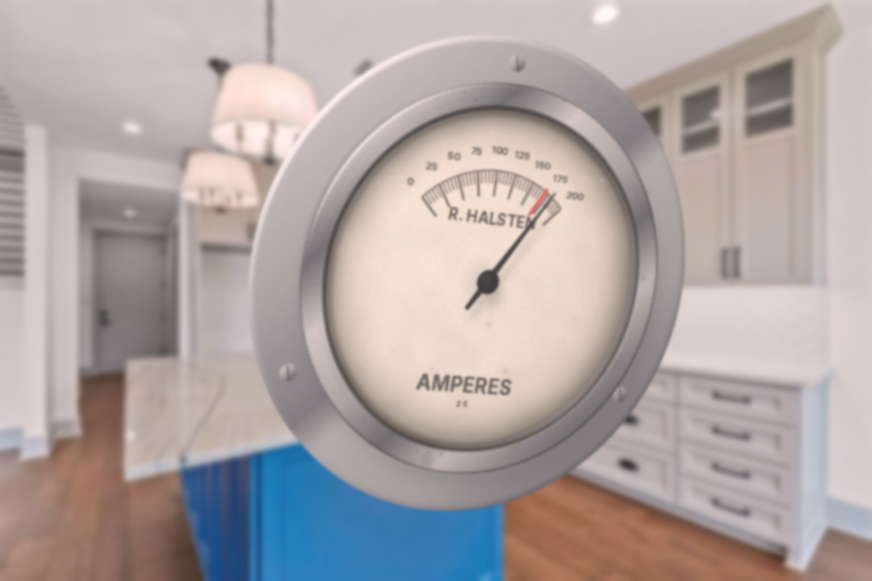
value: **175** A
